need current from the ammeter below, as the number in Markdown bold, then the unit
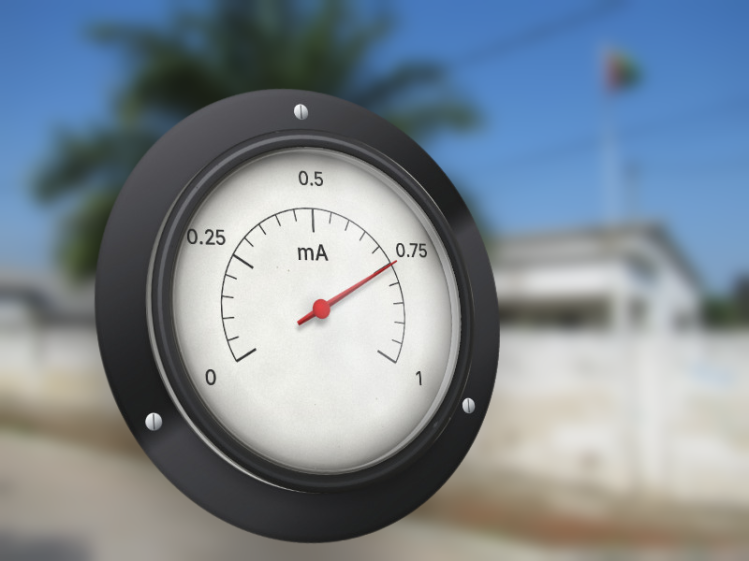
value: **0.75** mA
